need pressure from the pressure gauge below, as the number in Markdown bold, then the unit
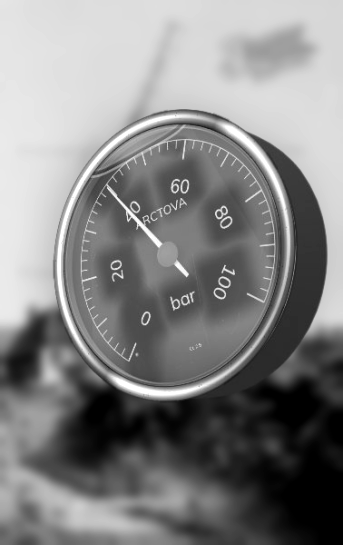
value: **40** bar
